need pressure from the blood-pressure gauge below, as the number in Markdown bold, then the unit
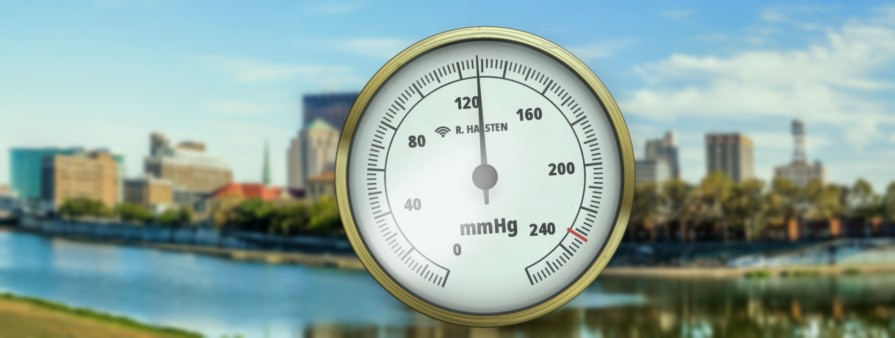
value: **128** mmHg
